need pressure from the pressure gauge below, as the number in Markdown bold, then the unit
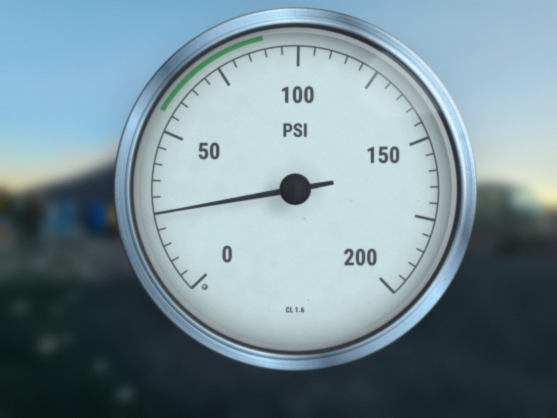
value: **25** psi
